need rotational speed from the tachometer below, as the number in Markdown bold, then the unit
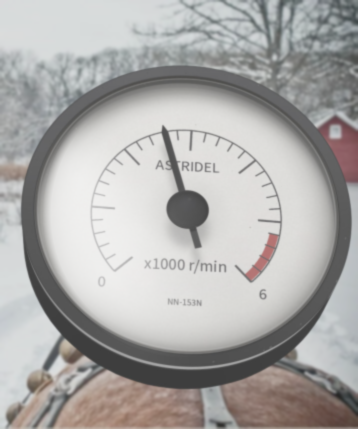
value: **2600** rpm
